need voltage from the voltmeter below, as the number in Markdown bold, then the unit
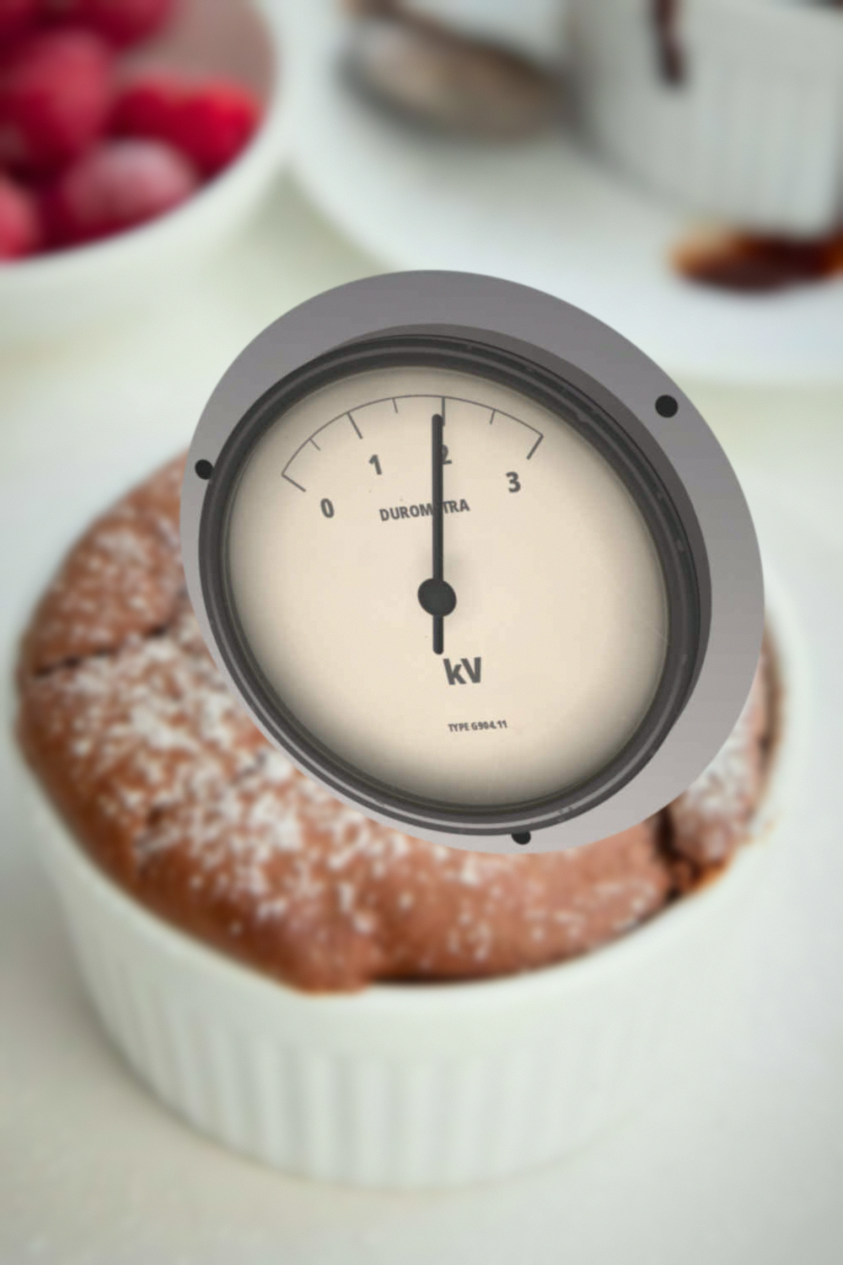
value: **2** kV
